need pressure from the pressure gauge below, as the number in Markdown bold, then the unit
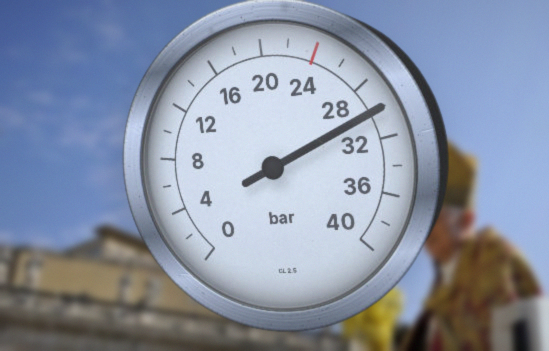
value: **30** bar
